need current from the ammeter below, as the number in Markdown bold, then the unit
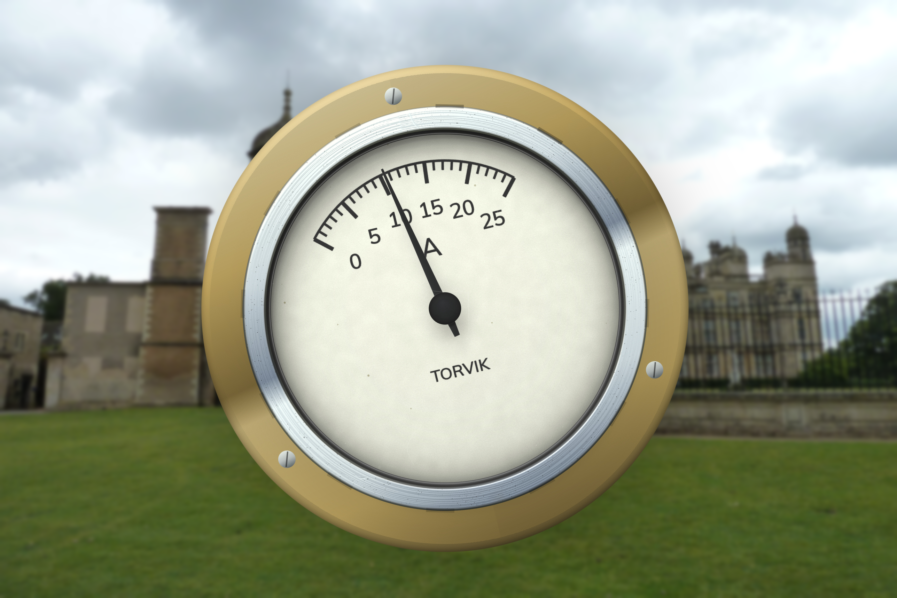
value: **10.5** A
